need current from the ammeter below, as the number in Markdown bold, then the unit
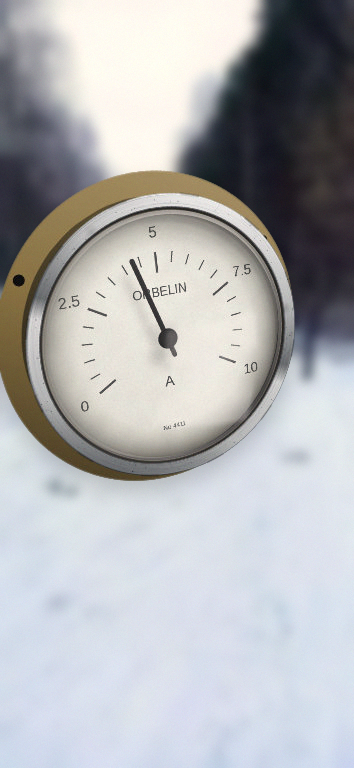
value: **4.25** A
